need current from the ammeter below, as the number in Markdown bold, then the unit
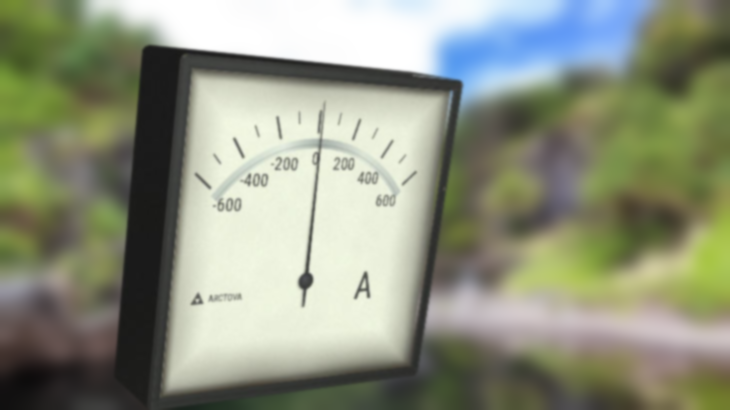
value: **0** A
